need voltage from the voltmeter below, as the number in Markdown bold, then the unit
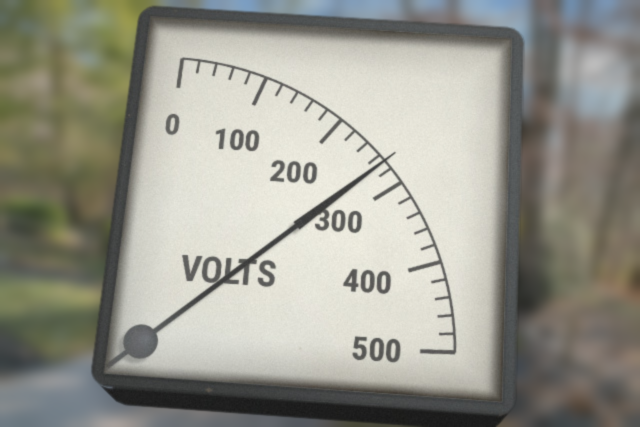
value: **270** V
